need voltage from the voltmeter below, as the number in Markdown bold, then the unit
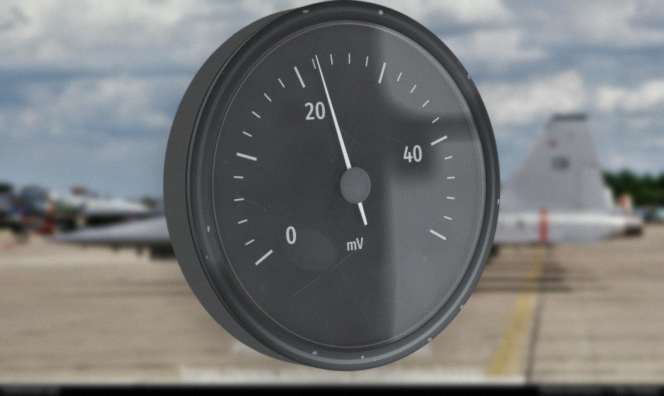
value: **22** mV
